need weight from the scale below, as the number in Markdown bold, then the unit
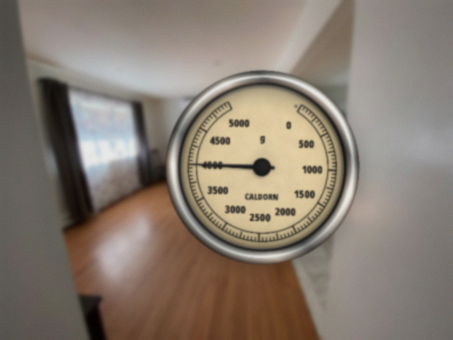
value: **4000** g
